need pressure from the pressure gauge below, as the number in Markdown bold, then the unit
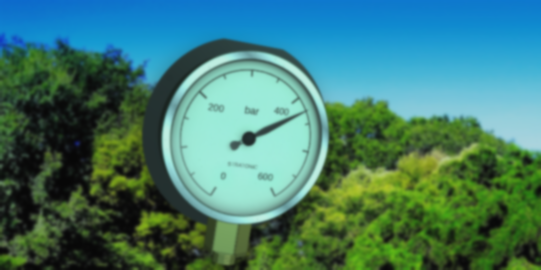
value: **425** bar
